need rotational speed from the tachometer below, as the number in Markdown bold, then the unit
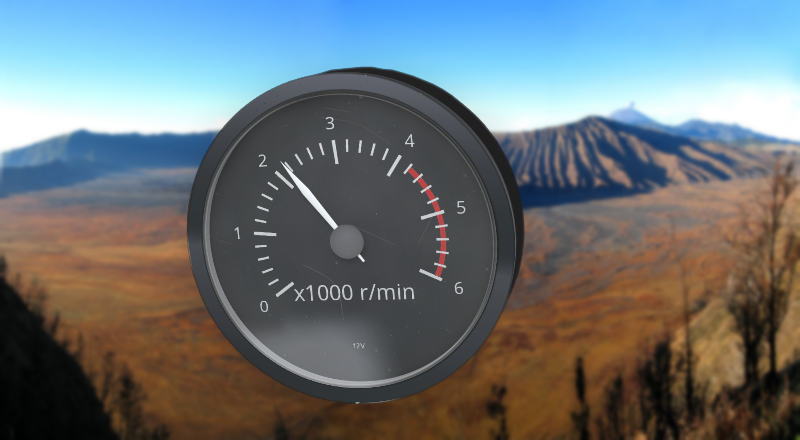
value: **2200** rpm
